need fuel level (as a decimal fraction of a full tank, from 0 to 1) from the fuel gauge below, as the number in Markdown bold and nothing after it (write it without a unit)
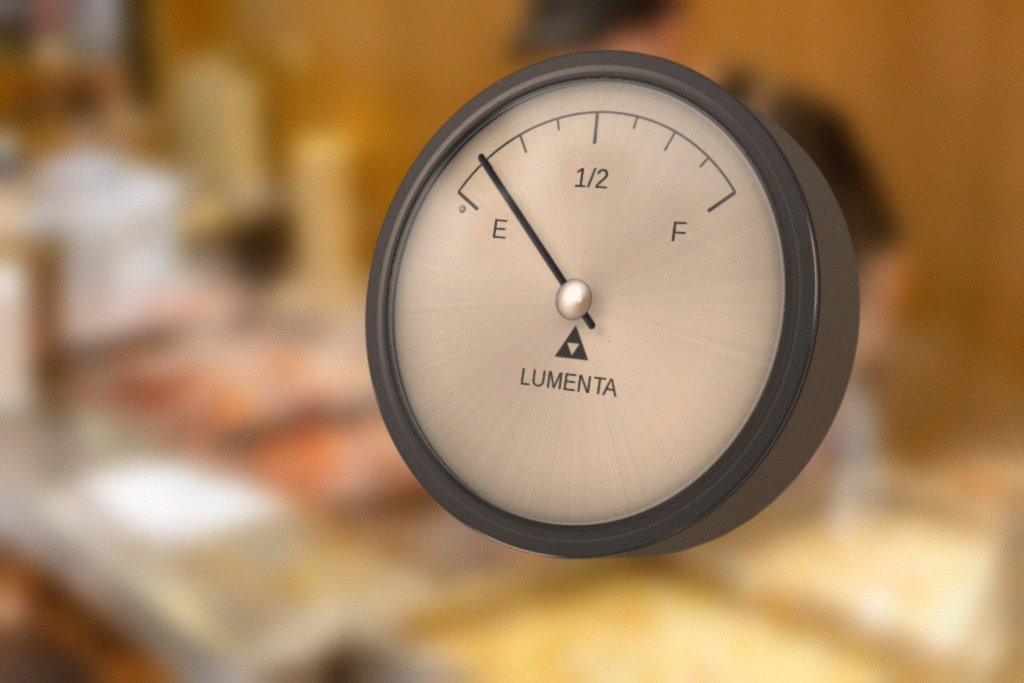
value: **0.125**
